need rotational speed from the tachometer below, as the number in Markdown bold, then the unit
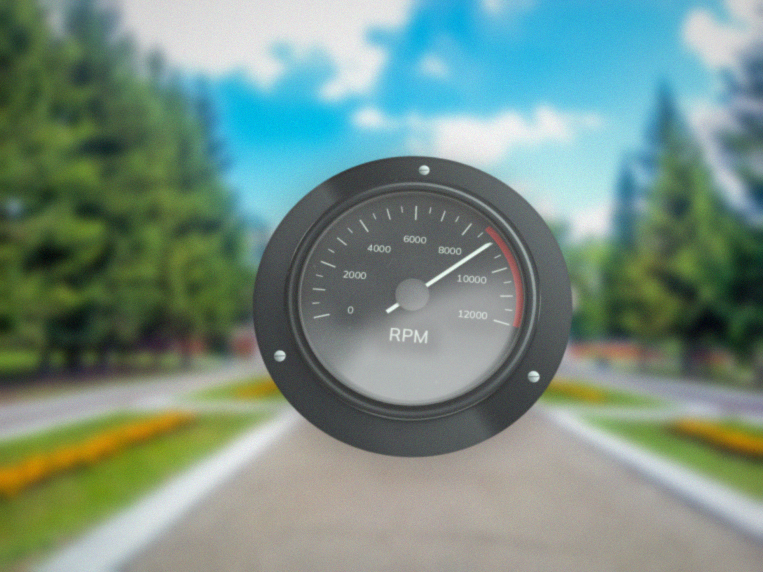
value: **9000** rpm
